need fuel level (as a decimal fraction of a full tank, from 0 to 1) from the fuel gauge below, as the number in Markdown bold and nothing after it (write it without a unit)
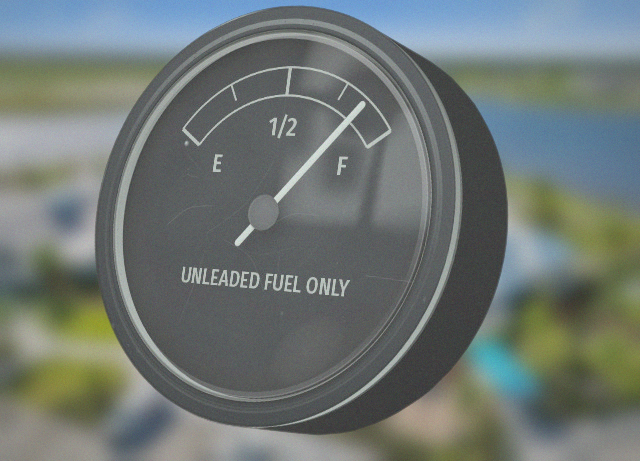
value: **0.875**
